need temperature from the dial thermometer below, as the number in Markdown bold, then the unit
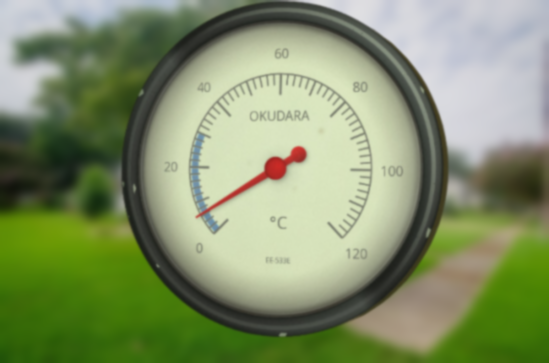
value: **6** °C
